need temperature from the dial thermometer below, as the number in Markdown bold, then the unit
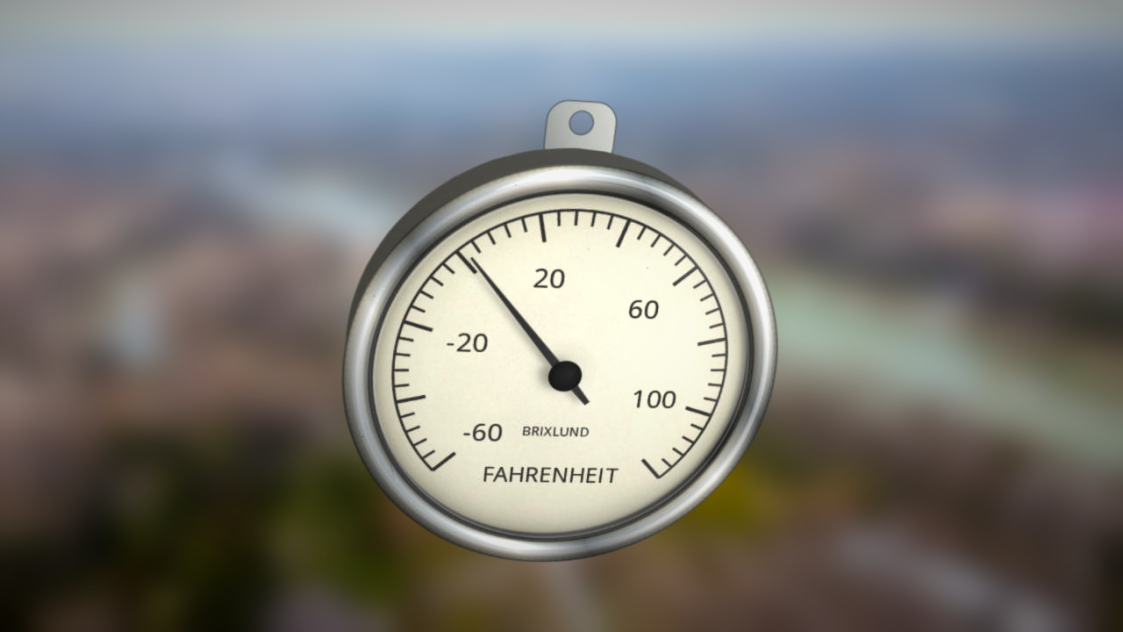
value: **2** °F
